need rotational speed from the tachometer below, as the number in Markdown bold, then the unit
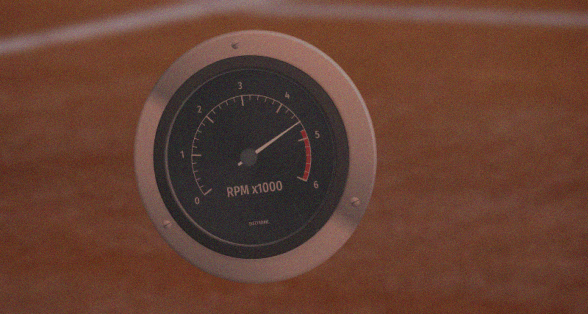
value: **4600** rpm
